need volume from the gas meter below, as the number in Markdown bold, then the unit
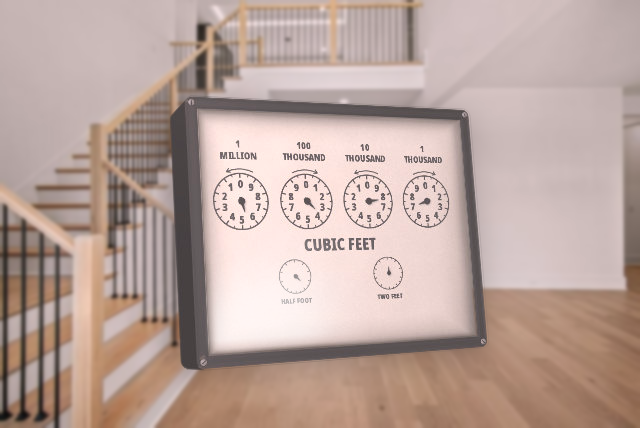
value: **537700** ft³
